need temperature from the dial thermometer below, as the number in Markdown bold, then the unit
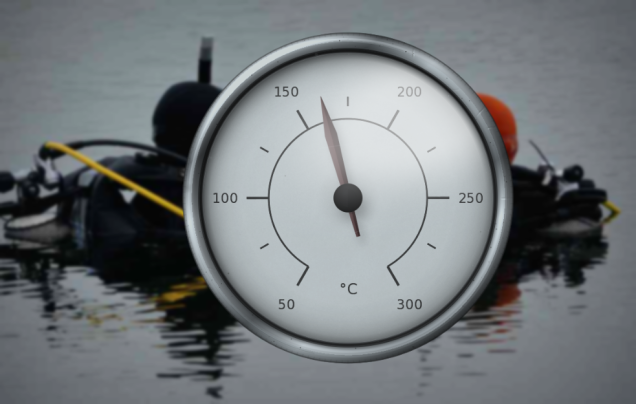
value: **162.5** °C
